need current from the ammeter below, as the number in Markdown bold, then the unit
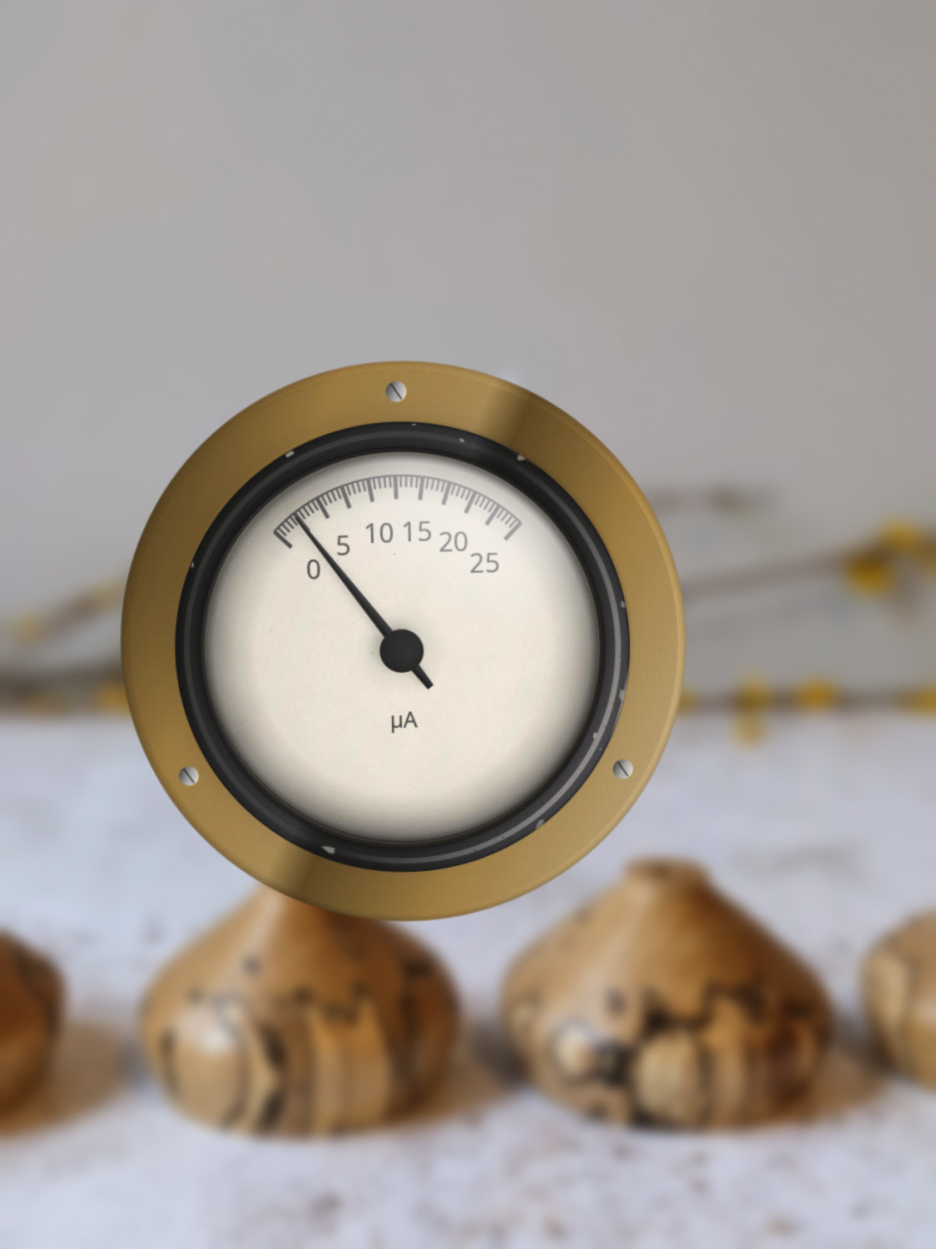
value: **2.5** µA
